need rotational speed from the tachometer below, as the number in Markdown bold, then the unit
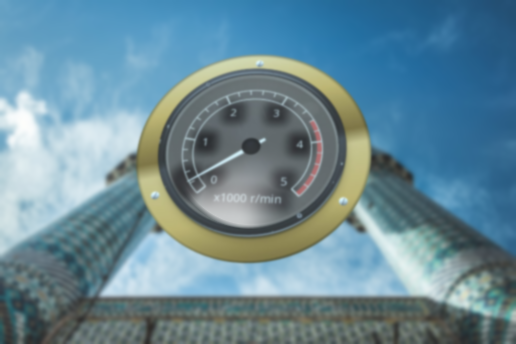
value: **200** rpm
